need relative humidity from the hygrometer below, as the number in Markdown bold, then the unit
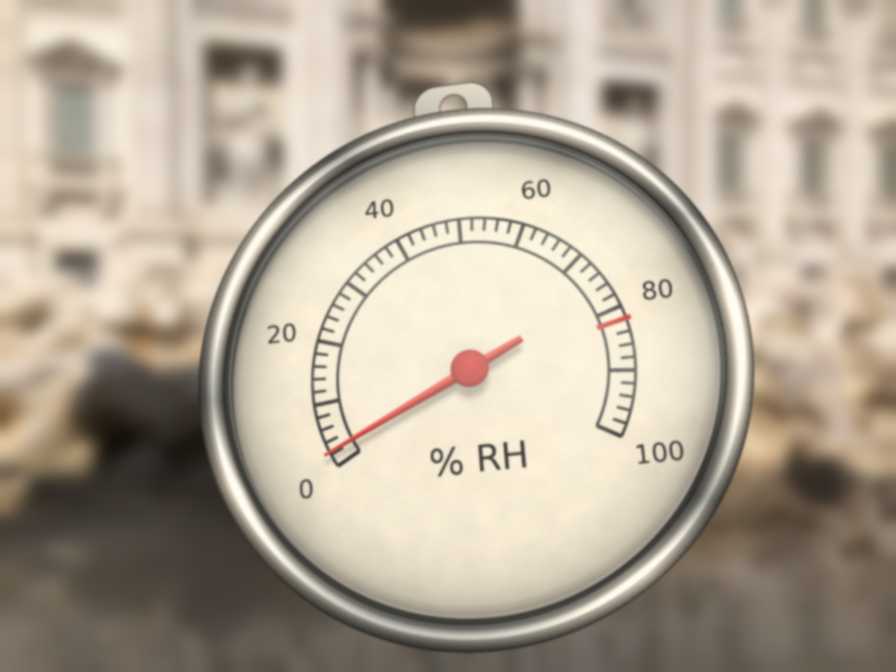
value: **2** %
